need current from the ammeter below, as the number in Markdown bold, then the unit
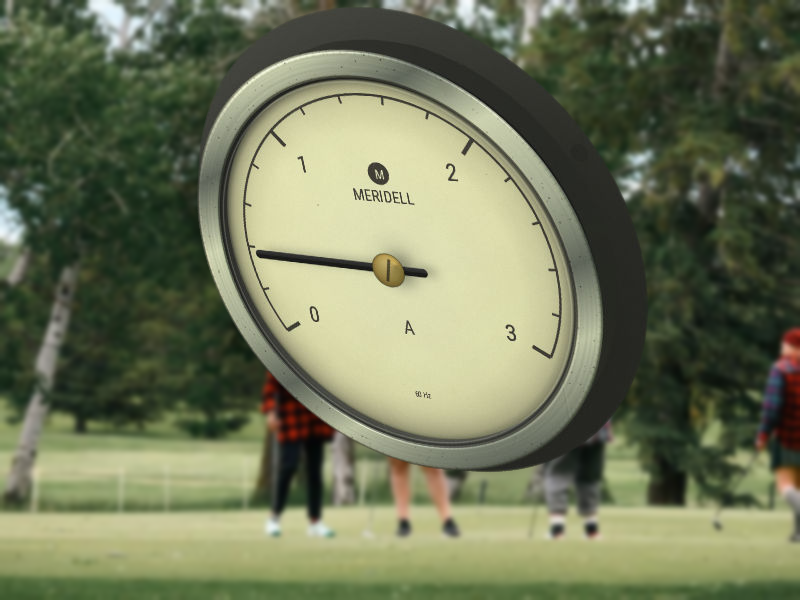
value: **0.4** A
